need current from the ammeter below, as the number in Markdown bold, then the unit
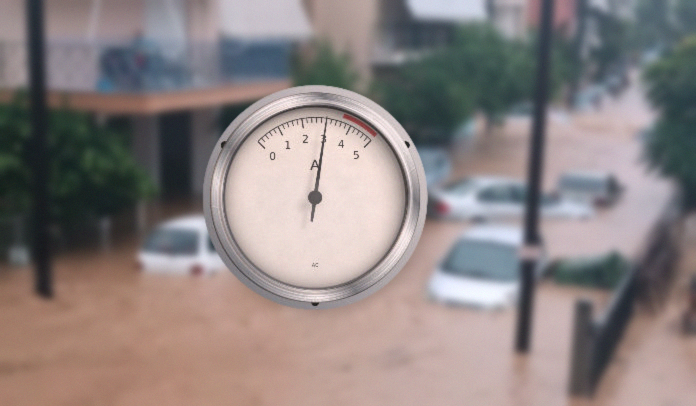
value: **3** A
